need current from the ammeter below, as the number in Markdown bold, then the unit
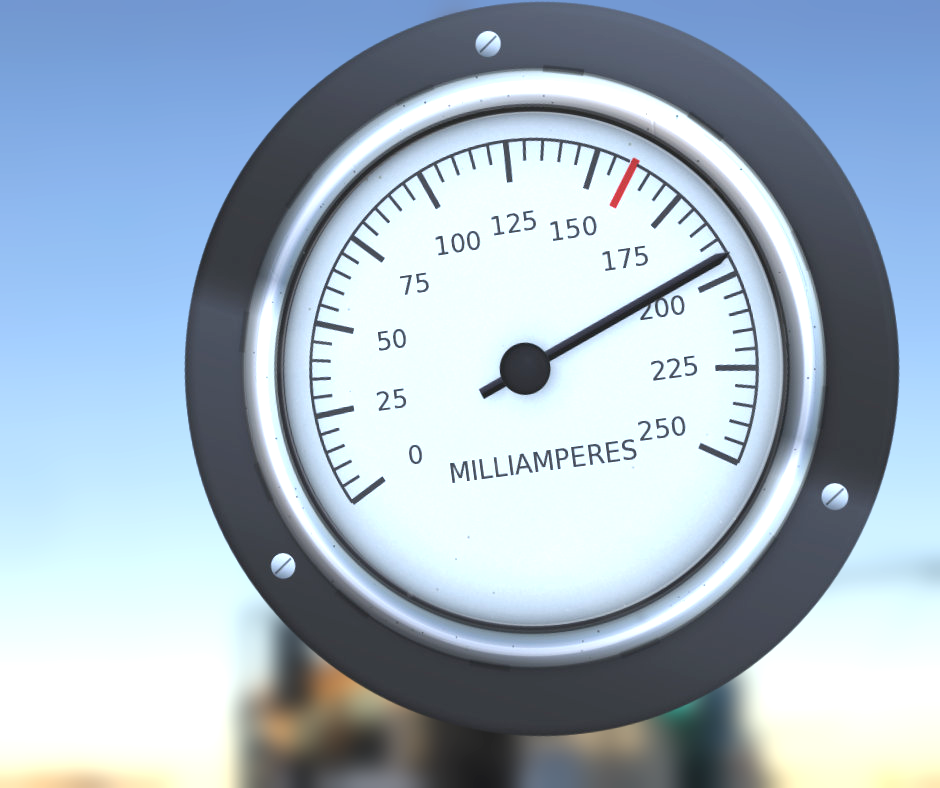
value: **195** mA
